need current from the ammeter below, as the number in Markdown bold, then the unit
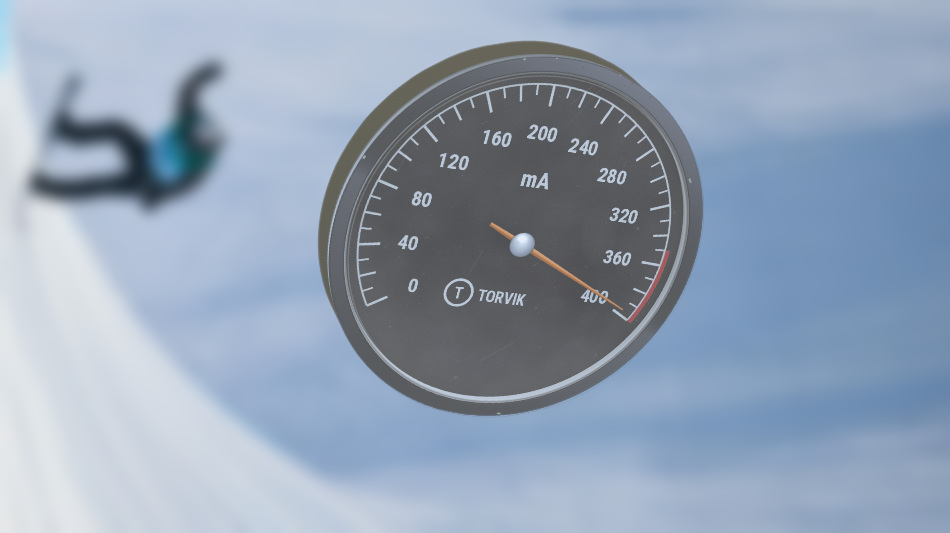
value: **395** mA
